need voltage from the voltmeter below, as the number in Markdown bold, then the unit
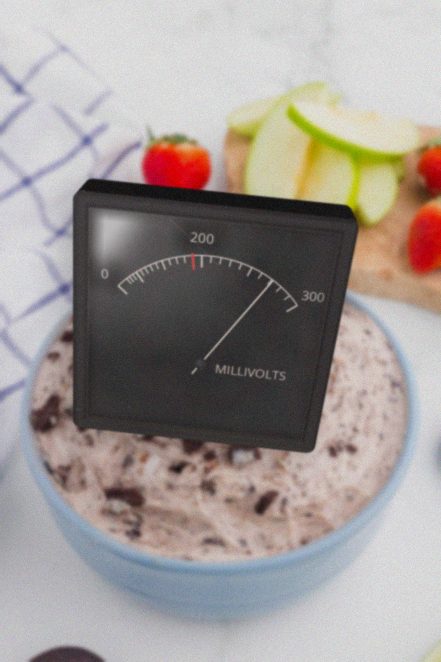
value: **270** mV
